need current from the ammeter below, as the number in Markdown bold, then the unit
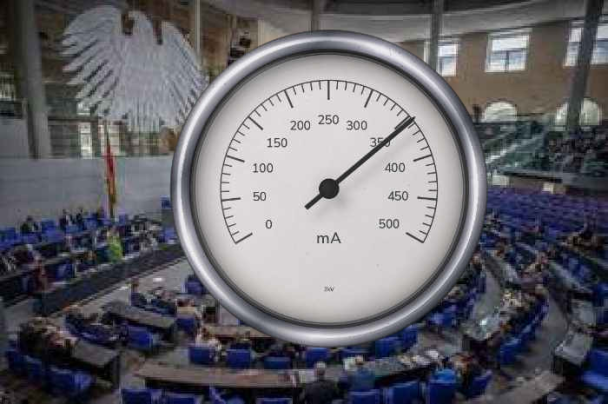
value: **355** mA
